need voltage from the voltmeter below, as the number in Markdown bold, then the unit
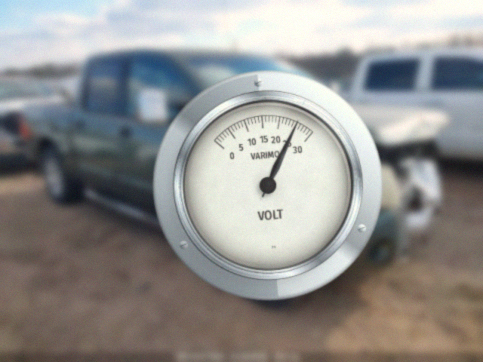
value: **25** V
